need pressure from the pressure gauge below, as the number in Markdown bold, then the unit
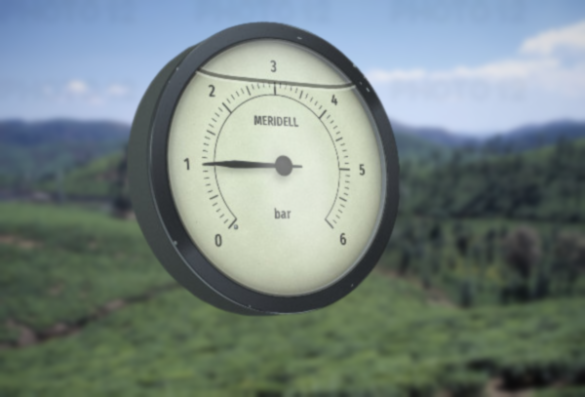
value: **1** bar
